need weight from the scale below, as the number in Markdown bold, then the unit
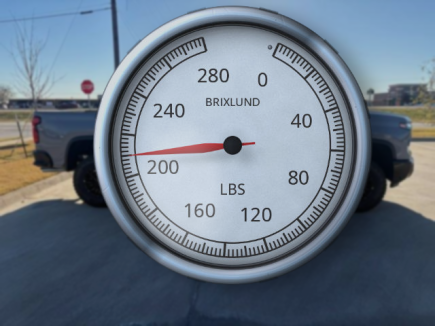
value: **210** lb
